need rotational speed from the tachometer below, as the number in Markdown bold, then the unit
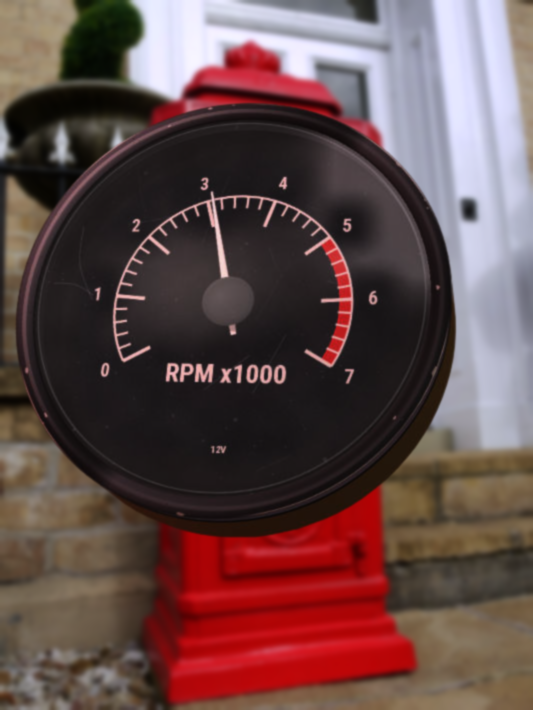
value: **3100** rpm
